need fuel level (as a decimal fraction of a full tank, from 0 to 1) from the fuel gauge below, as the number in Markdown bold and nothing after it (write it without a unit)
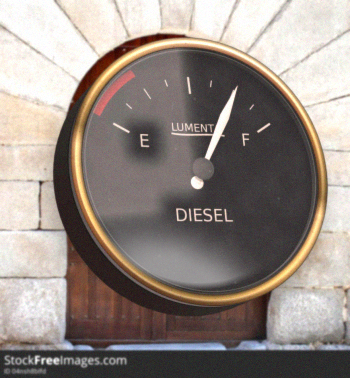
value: **0.75**
